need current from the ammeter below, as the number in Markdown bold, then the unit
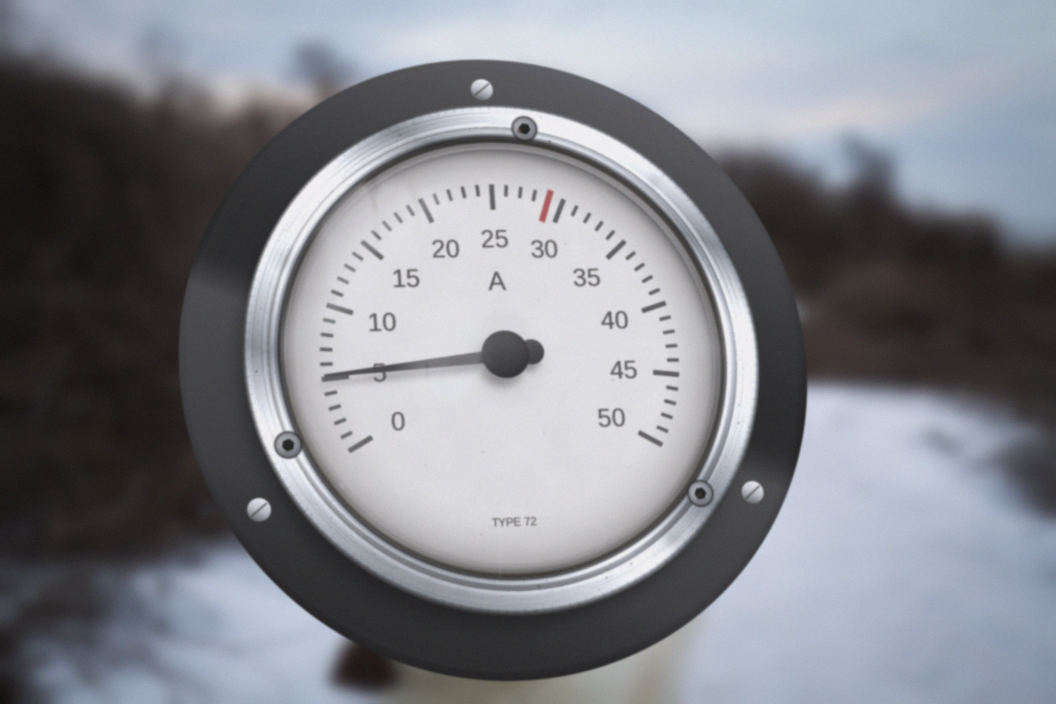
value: **5** A
